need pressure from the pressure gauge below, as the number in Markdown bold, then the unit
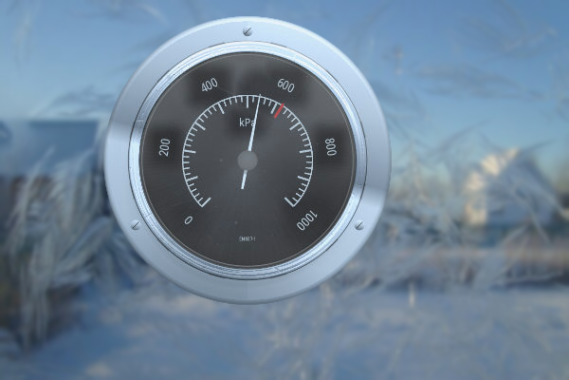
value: **540** kPa
